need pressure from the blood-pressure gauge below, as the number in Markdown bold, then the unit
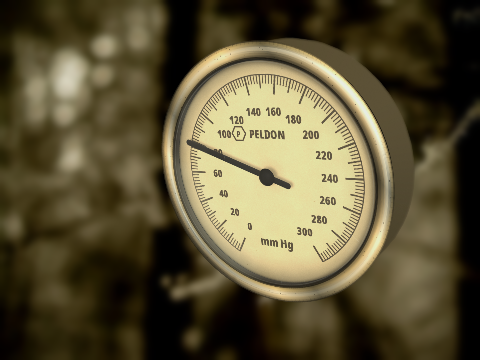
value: **80** mmHg
